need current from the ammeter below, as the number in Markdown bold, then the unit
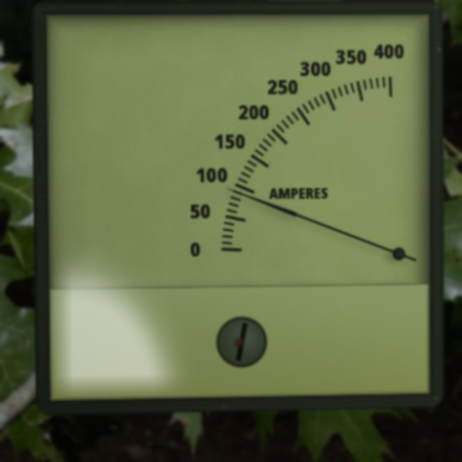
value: **90** A
